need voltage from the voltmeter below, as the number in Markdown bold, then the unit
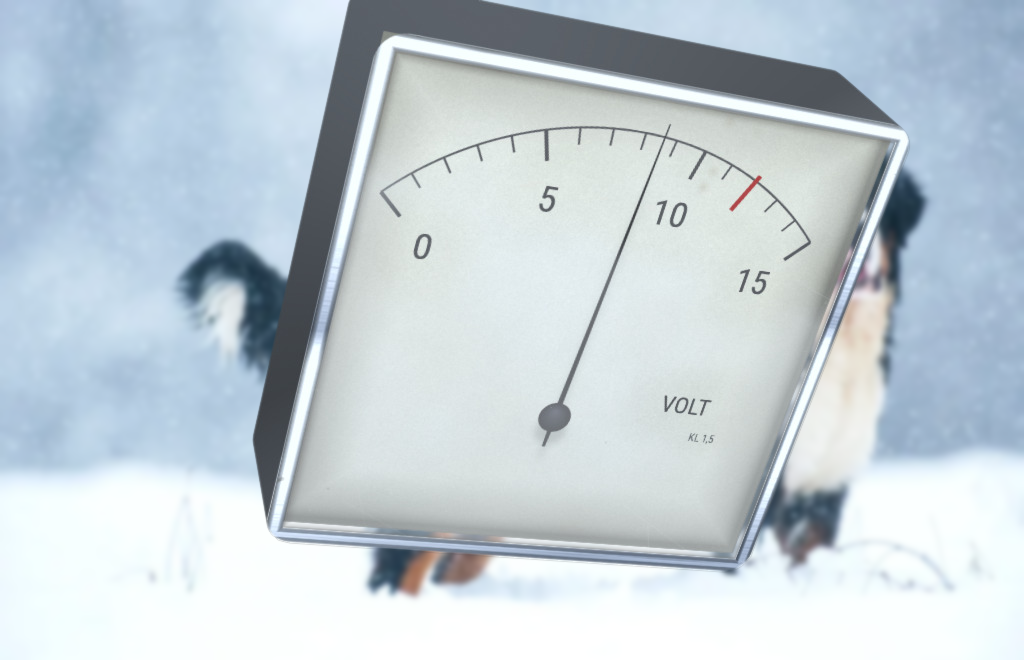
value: **8.5** V
